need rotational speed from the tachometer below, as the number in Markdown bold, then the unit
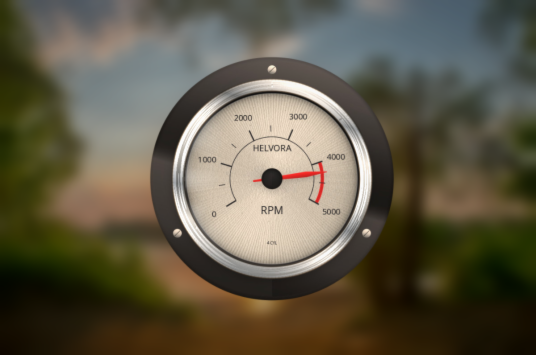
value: **4250** rpm
